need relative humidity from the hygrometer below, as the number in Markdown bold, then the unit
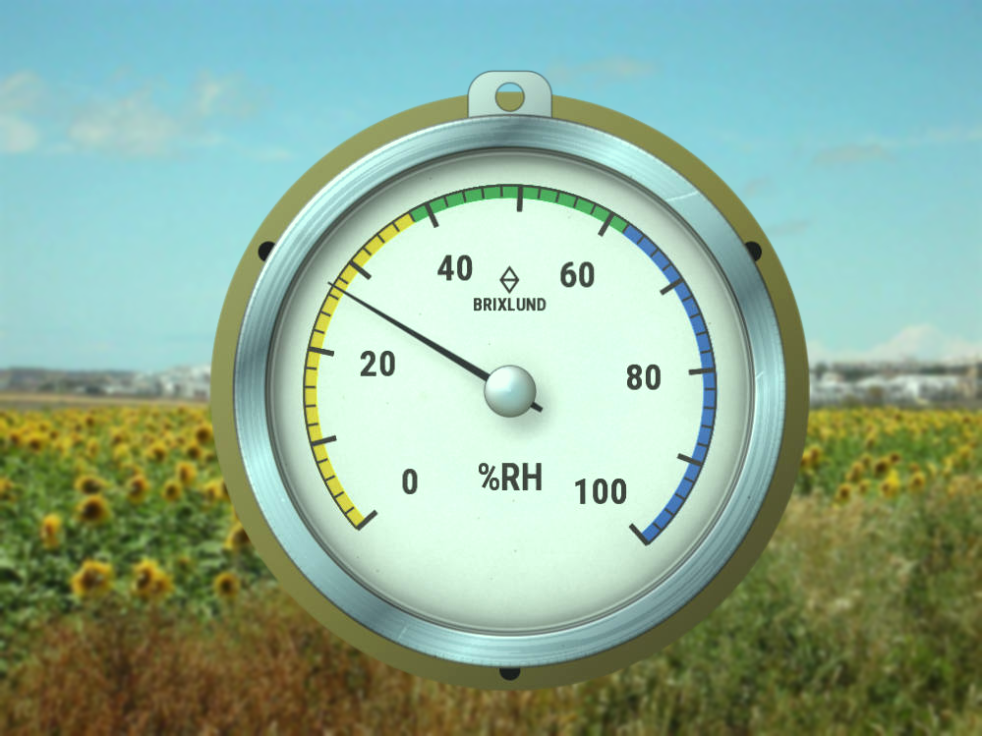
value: **27** %
